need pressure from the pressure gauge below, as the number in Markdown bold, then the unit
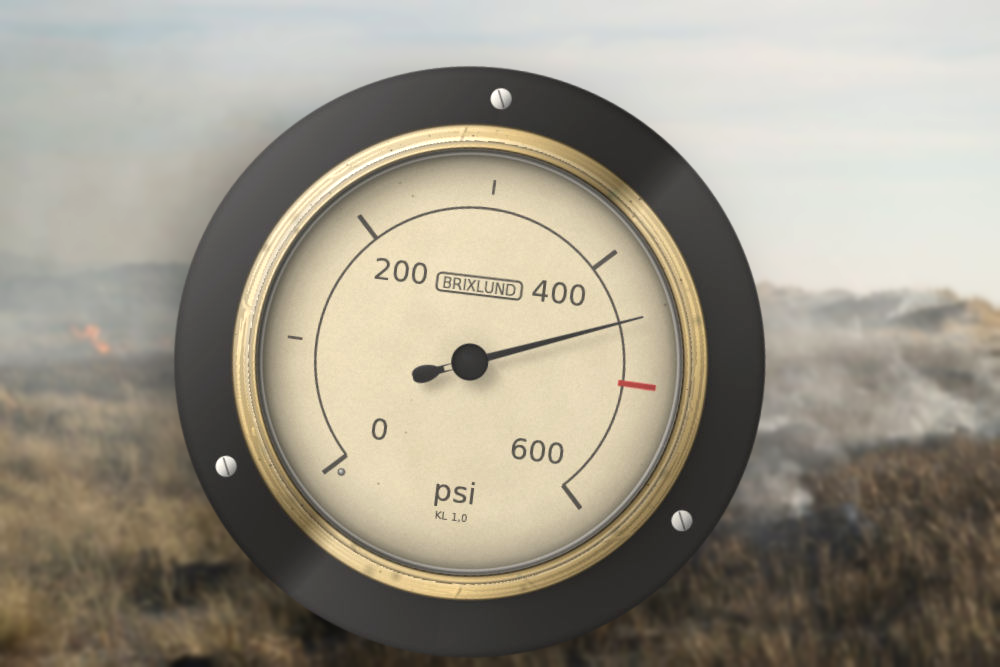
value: **450** psi
